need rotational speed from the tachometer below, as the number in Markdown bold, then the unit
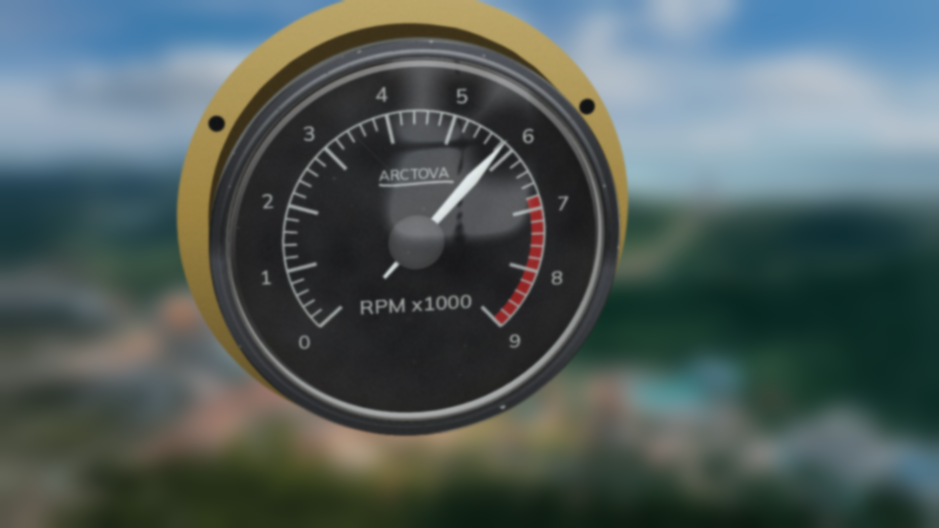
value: **5800** rpm
